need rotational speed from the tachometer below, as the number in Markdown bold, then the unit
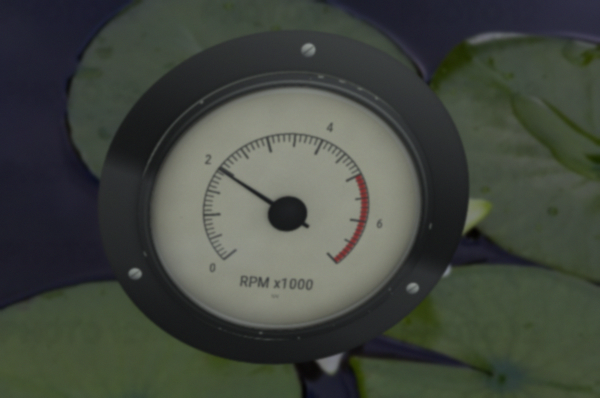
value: **2000** rpm
